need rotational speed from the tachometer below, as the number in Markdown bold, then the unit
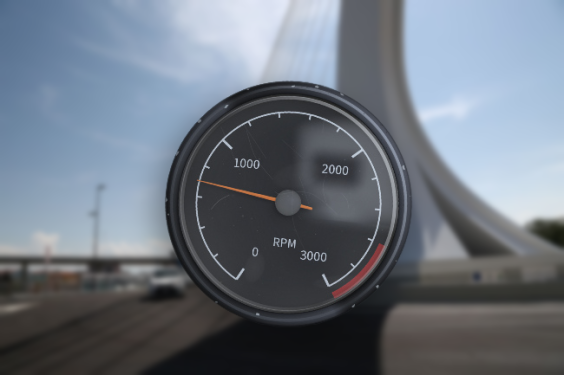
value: **700** rpm
